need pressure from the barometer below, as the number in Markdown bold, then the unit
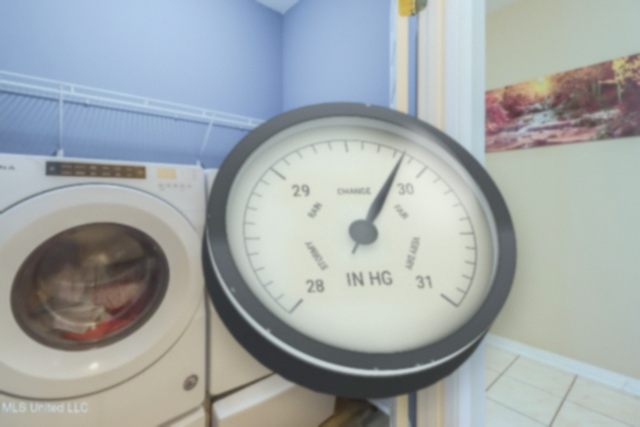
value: **29.85** inHg
